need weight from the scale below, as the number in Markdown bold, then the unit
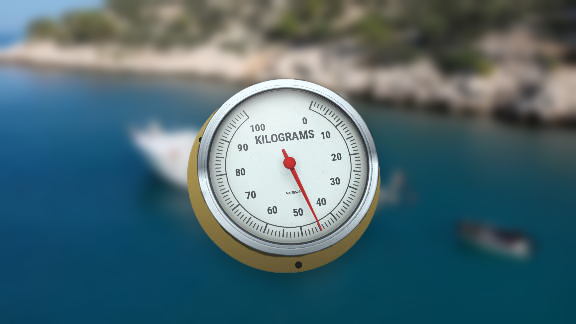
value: **45** kg
